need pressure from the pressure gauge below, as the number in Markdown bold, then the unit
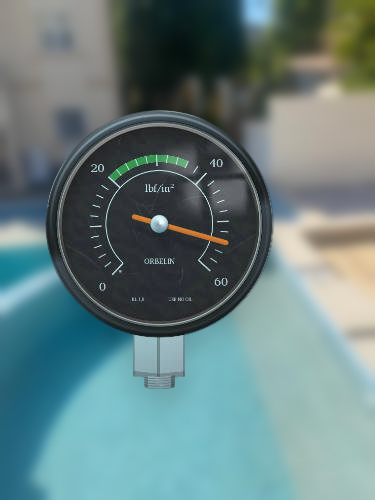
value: **54** psi
